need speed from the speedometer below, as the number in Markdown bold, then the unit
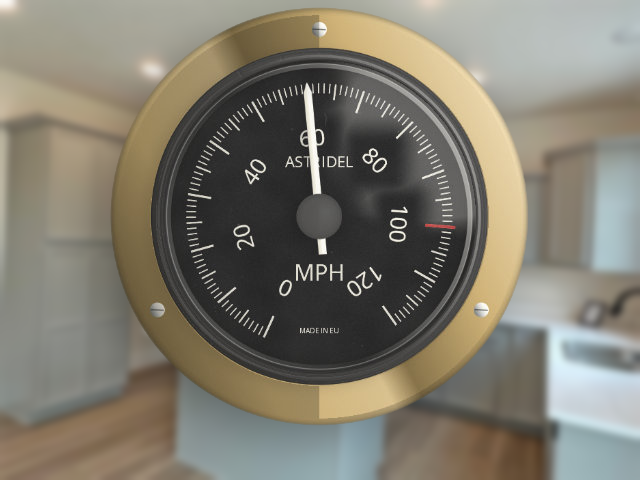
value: **60** mph
